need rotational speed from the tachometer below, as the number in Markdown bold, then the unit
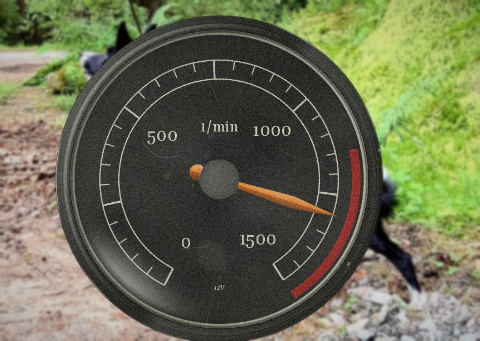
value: **1300** rpm
